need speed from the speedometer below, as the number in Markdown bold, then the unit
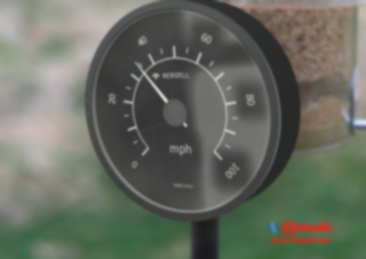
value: **35** mph
